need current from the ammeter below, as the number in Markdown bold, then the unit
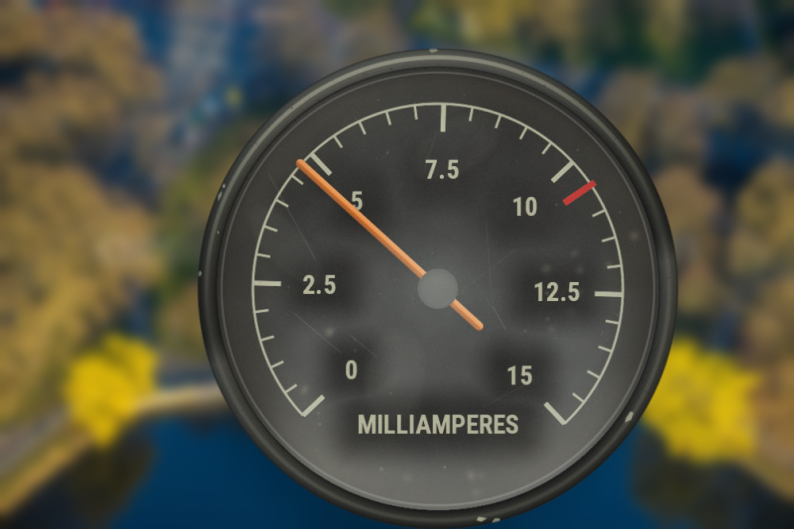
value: **4.75** mA
